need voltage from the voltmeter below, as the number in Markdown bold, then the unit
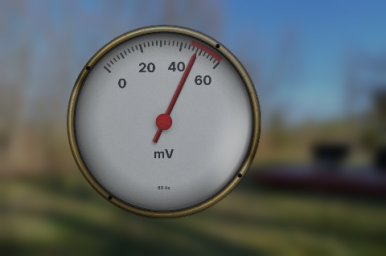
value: **48** mV
